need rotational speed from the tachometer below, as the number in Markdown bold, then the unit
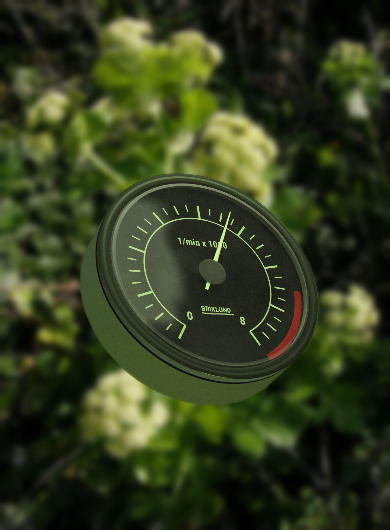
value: **4625** rpm
